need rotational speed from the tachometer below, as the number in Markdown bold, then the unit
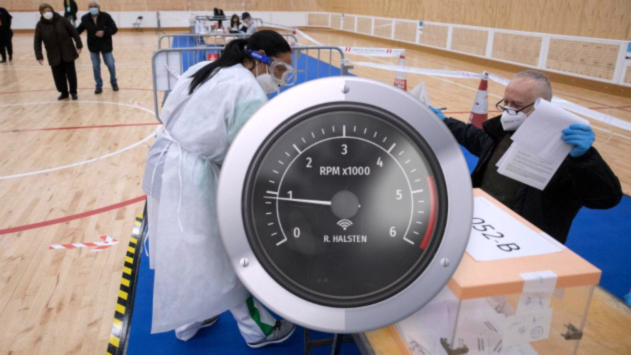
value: **900** rpm
